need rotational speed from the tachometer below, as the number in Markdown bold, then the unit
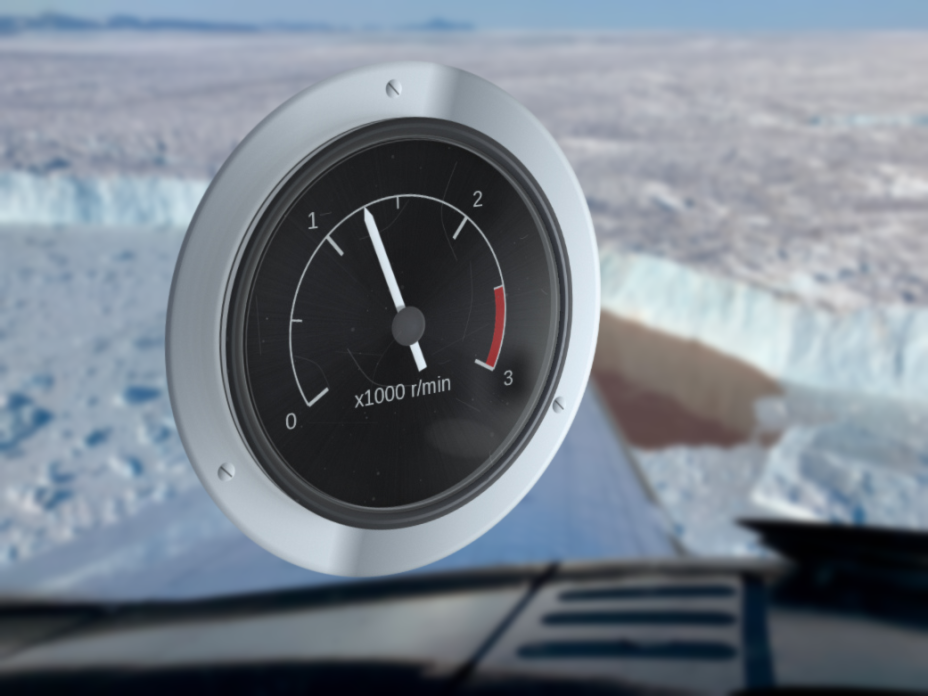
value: **1250** rpm
